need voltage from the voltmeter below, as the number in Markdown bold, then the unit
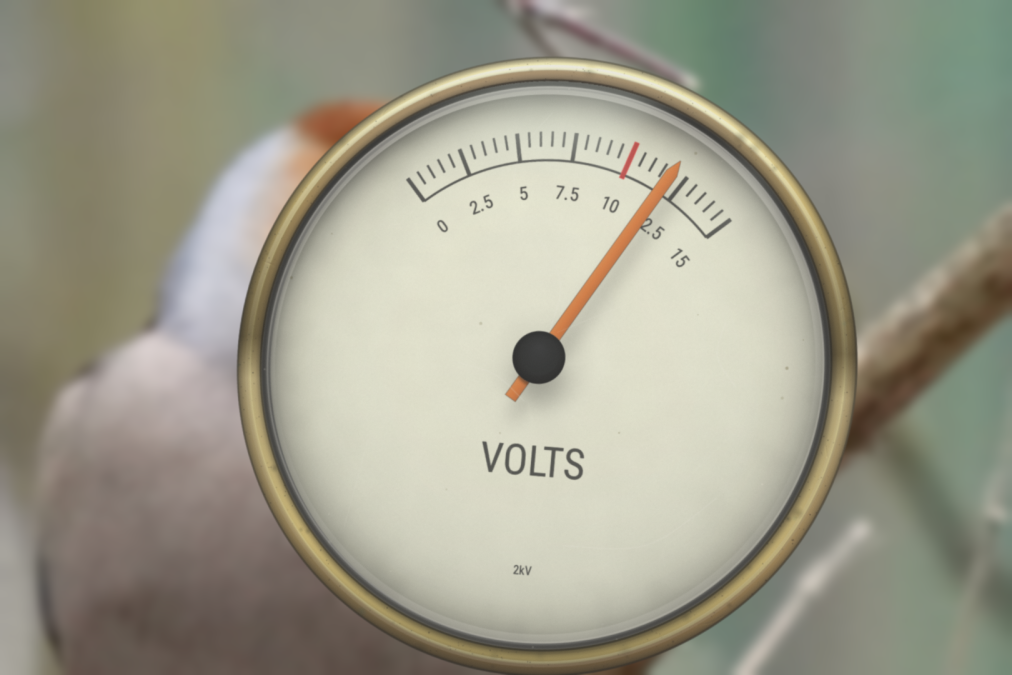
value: **12** V
